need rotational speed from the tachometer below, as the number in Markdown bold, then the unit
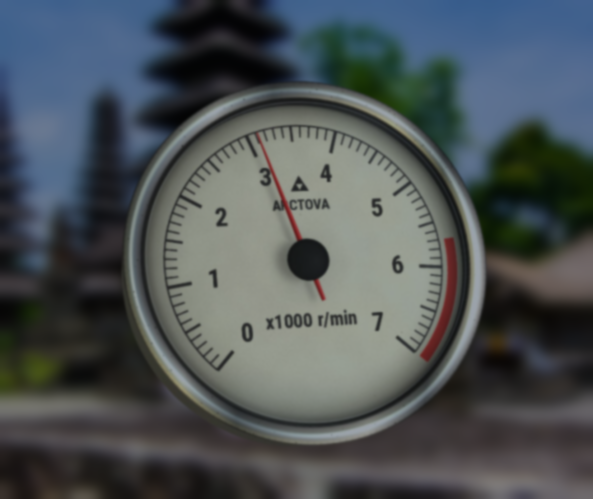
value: **3100** rpm
